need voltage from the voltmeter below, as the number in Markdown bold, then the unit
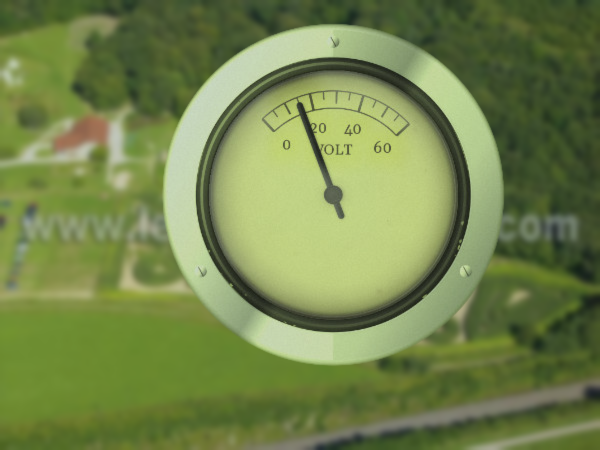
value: **15** V
